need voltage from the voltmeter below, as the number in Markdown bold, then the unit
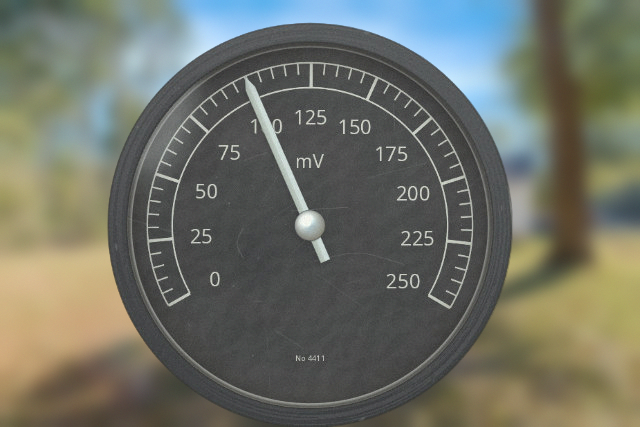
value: **100** mV
